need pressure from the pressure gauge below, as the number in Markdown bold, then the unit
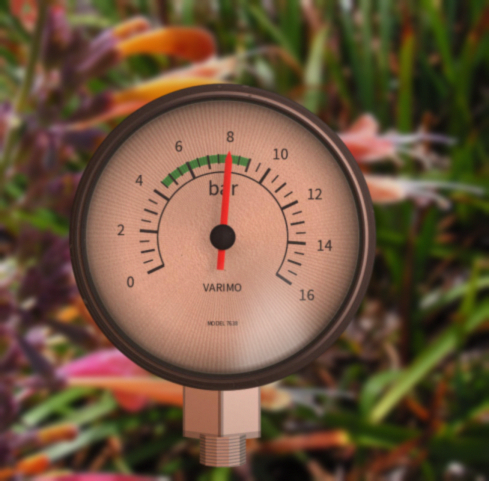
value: **8** bar
